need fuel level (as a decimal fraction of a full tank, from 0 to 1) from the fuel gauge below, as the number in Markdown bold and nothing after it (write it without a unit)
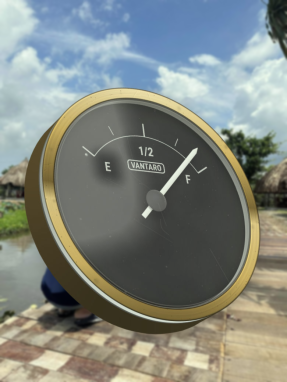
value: **0.875**
